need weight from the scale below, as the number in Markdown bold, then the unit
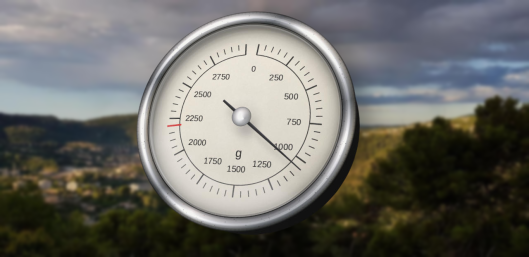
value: **1050** g
